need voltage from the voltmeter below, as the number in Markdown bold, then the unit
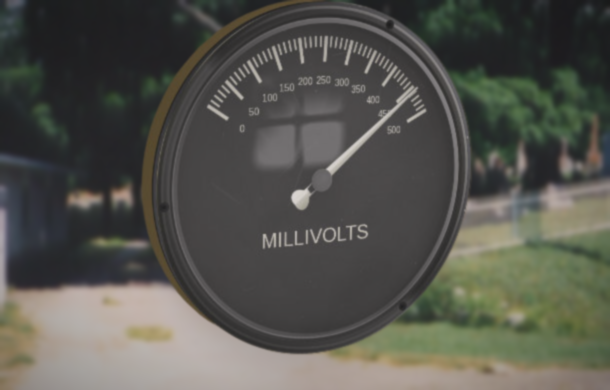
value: **450** mV
